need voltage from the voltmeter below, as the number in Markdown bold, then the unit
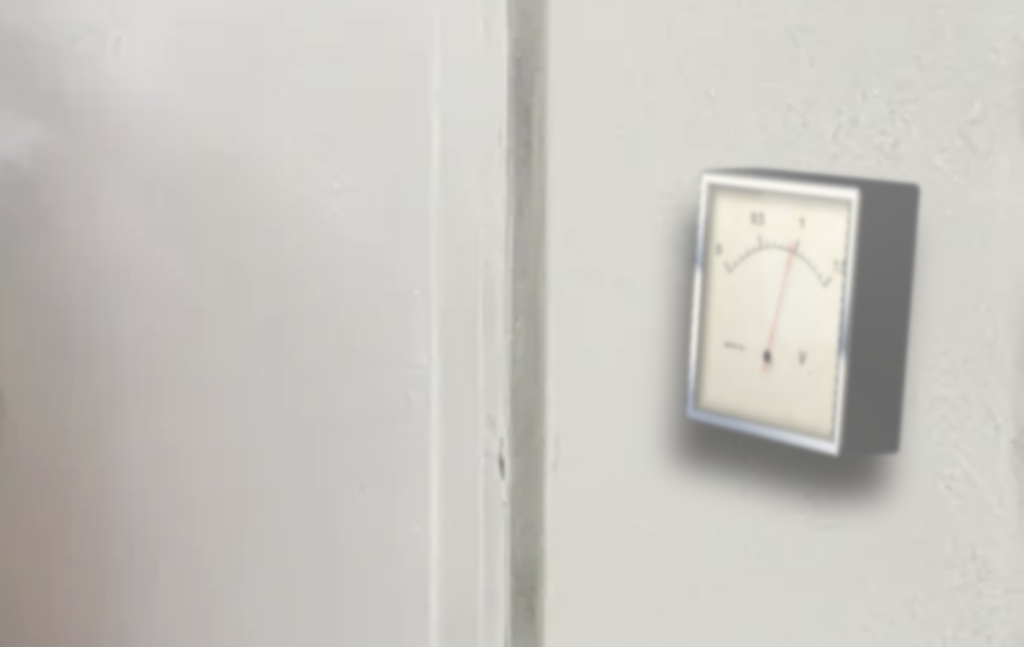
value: **1** V
